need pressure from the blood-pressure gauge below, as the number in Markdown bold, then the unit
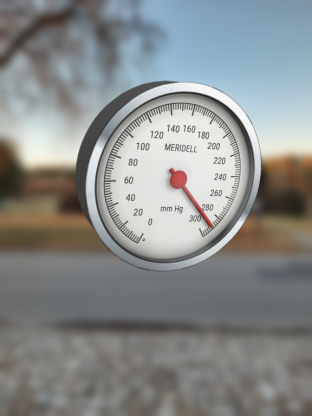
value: **290** mmHg
